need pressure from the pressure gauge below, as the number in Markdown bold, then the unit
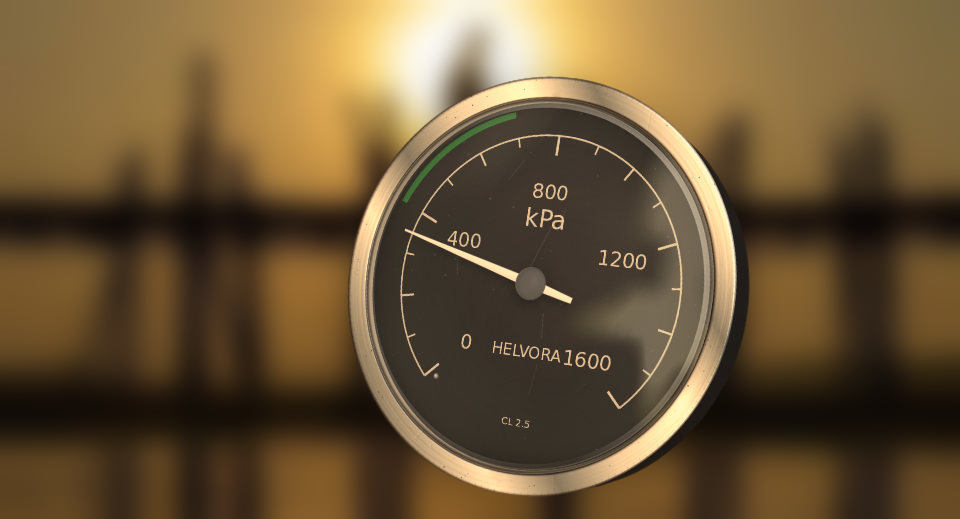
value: **350** kPa
